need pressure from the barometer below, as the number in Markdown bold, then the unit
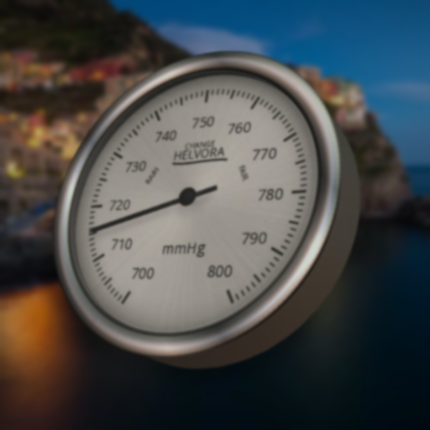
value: **715** mmHg
